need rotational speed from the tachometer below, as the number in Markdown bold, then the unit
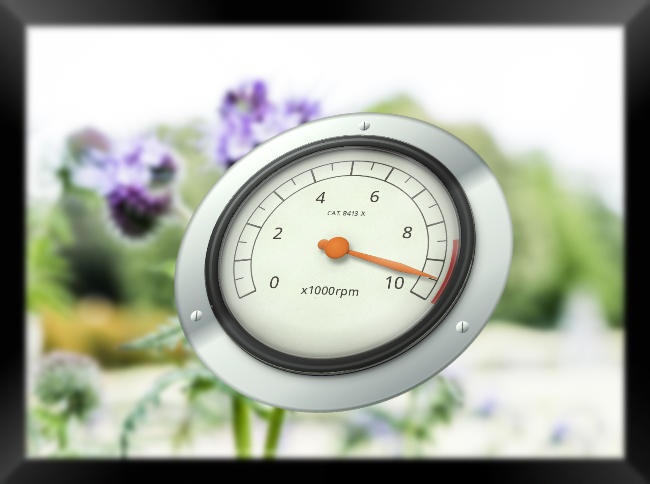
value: **9500** rpm
